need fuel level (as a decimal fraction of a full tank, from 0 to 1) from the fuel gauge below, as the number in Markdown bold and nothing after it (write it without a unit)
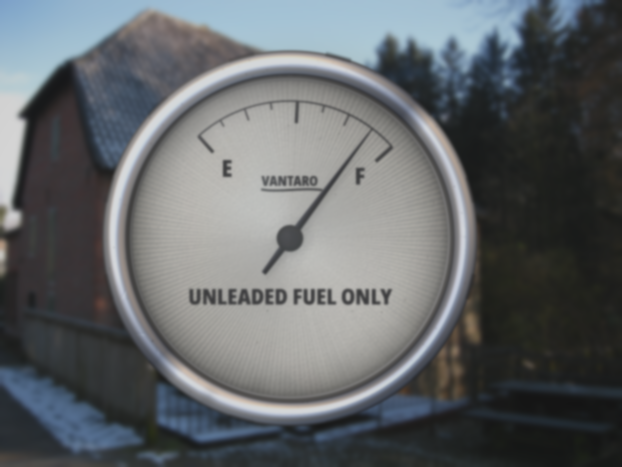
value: **0.875**
